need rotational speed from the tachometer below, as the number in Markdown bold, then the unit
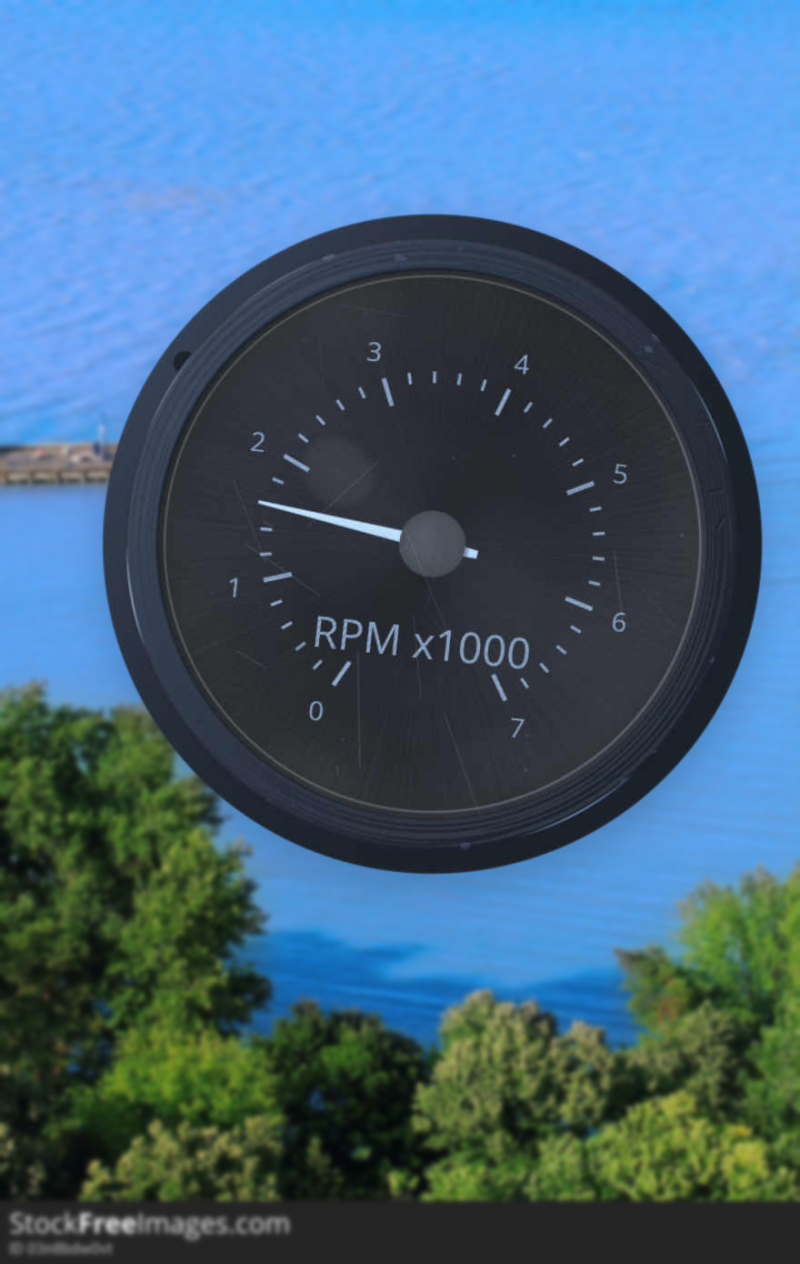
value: **1600** rpm
